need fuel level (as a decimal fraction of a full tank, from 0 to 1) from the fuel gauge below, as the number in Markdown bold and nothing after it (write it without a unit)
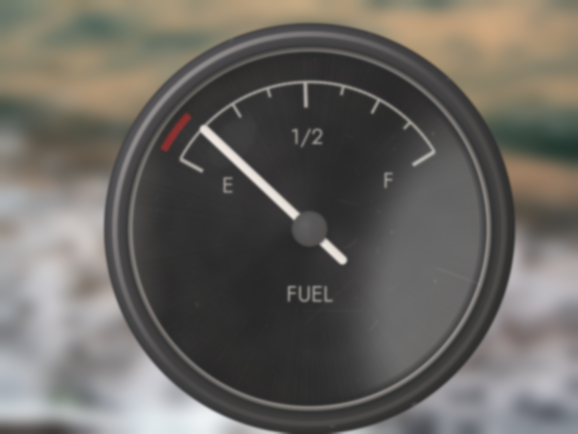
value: **0.125**
